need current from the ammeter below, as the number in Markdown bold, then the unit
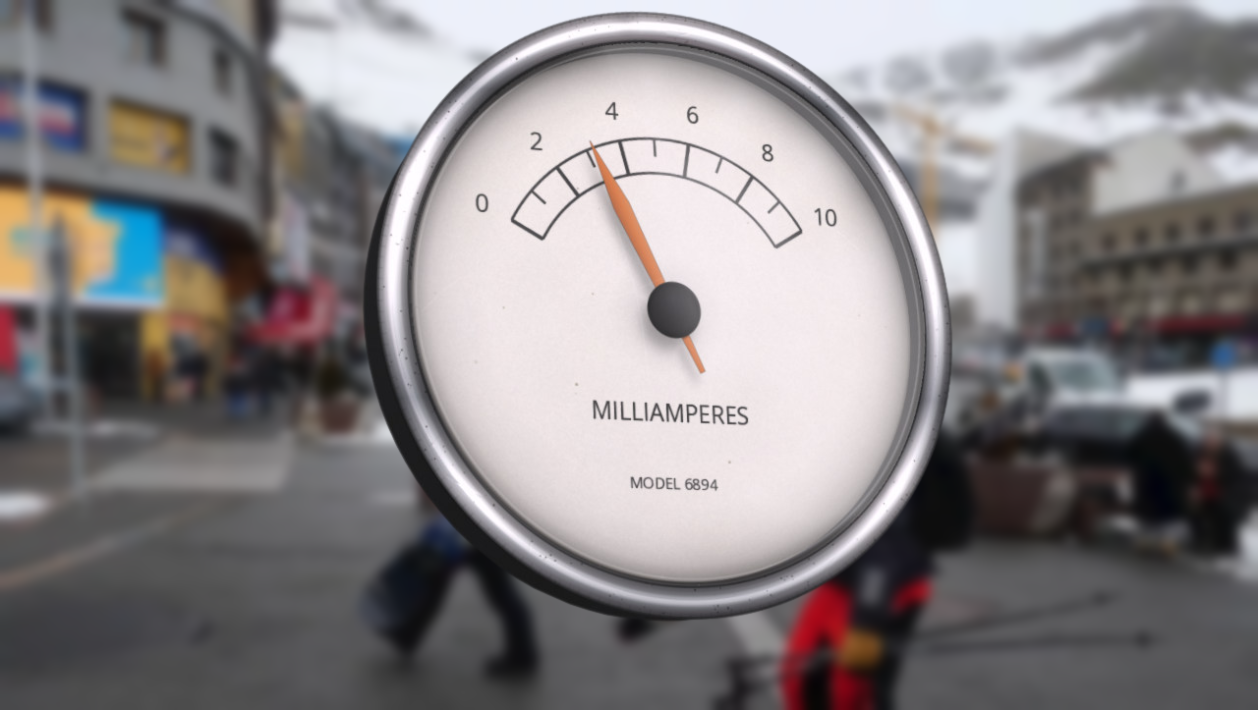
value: **3** mA
